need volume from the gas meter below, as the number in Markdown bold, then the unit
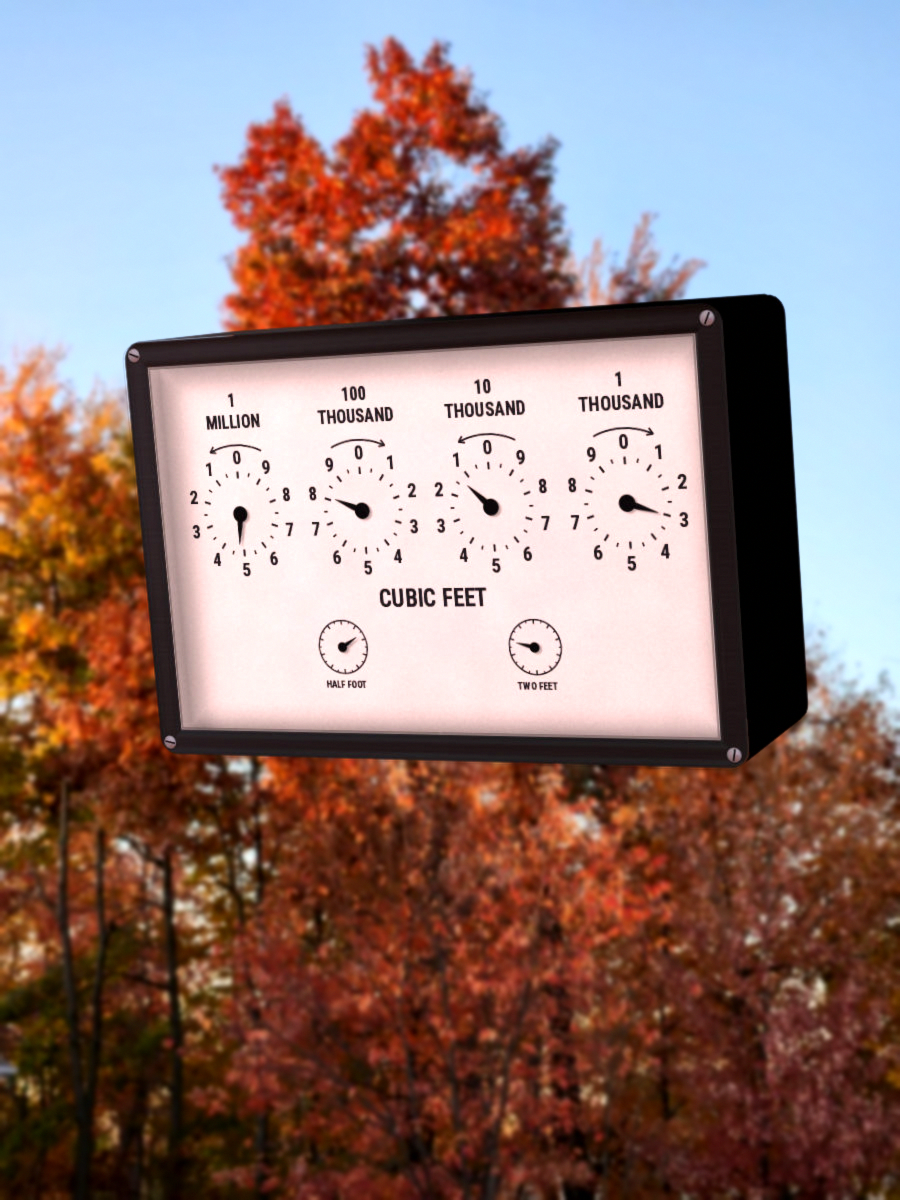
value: **481300** ft³
